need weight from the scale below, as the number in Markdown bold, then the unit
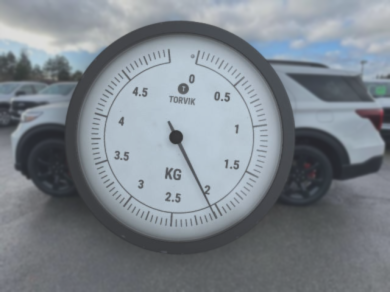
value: **2.05** kg
